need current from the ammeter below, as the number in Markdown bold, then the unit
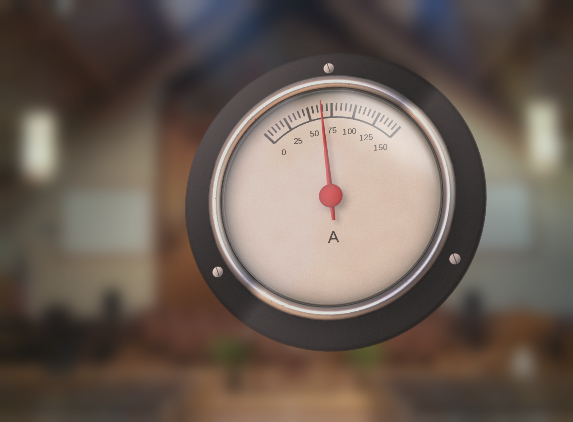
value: **65** A
